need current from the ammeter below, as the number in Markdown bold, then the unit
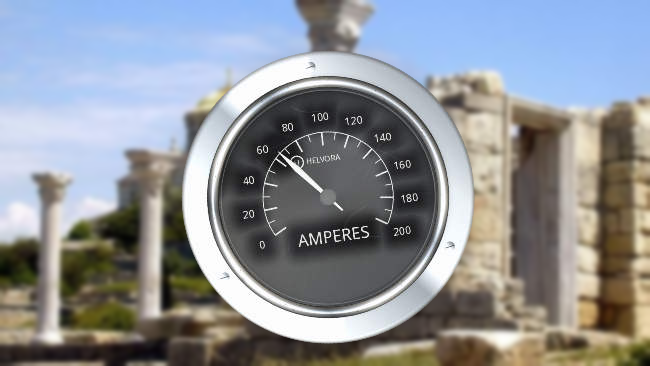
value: **65** A
